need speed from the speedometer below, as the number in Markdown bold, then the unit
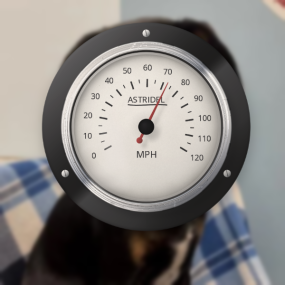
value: **72.5** mph
